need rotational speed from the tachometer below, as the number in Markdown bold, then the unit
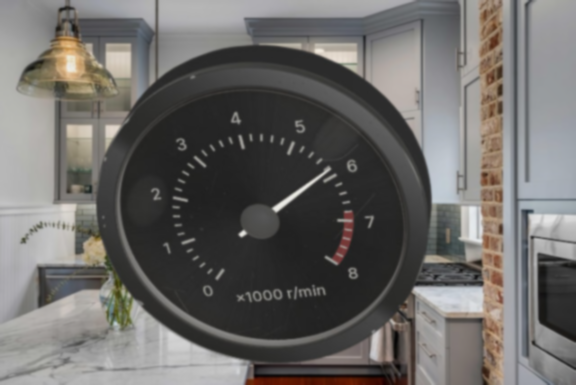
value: **5800** rpm
